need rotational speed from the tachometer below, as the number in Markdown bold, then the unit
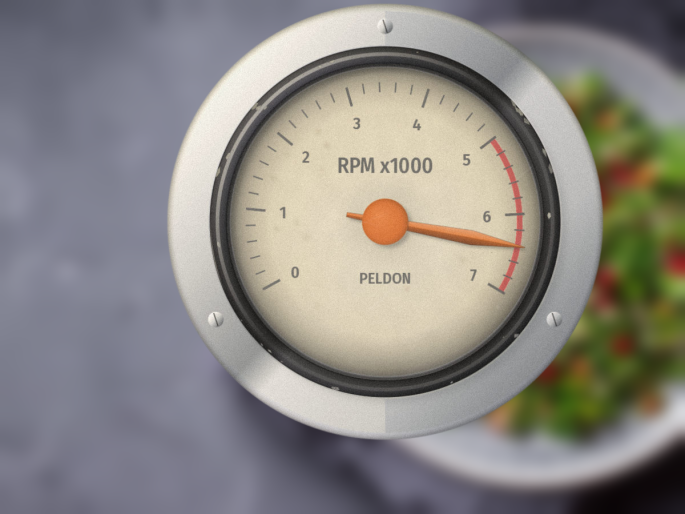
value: **6400** rpm
